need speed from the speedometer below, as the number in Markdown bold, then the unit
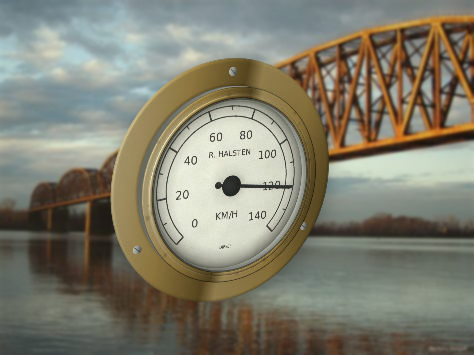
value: **120** km/h
